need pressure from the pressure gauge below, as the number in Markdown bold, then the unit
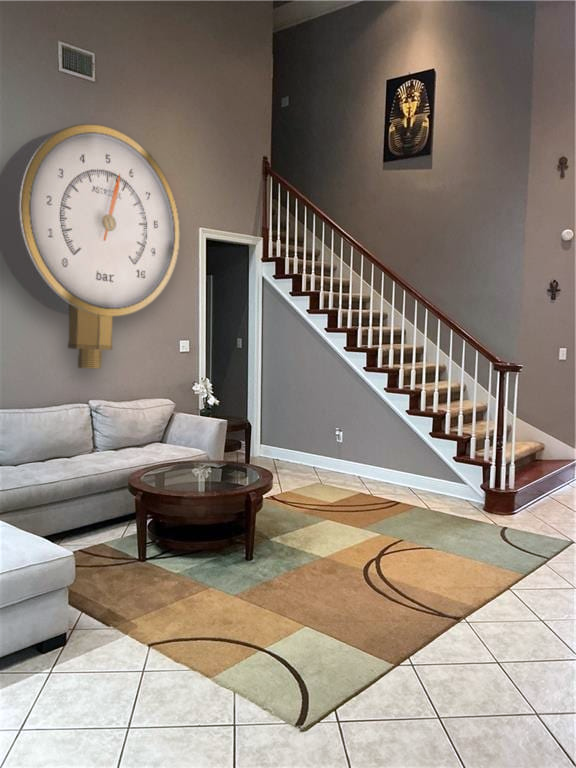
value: **5.5** bar
